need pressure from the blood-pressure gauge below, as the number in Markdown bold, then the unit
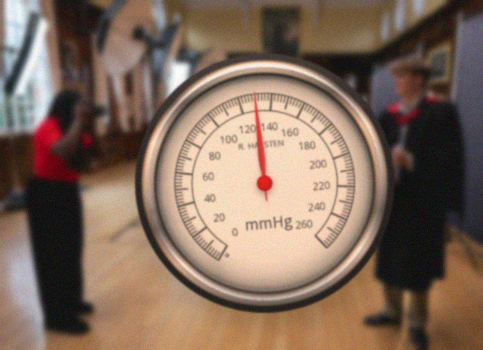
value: **130** mmHg
